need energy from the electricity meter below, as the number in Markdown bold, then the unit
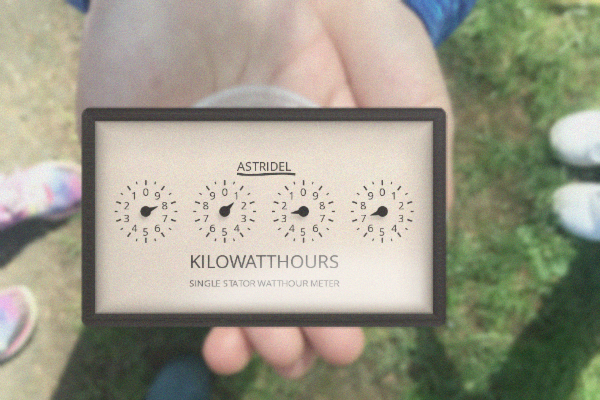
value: **8127** kWh
